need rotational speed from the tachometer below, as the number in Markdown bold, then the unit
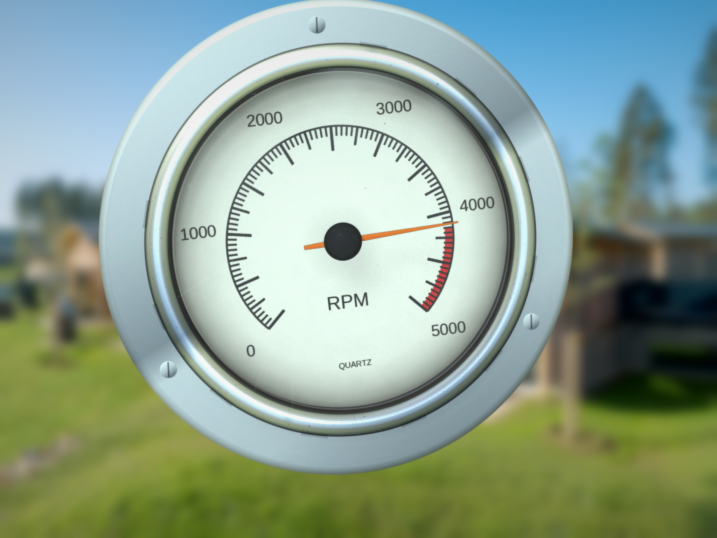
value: **4100** rpm
